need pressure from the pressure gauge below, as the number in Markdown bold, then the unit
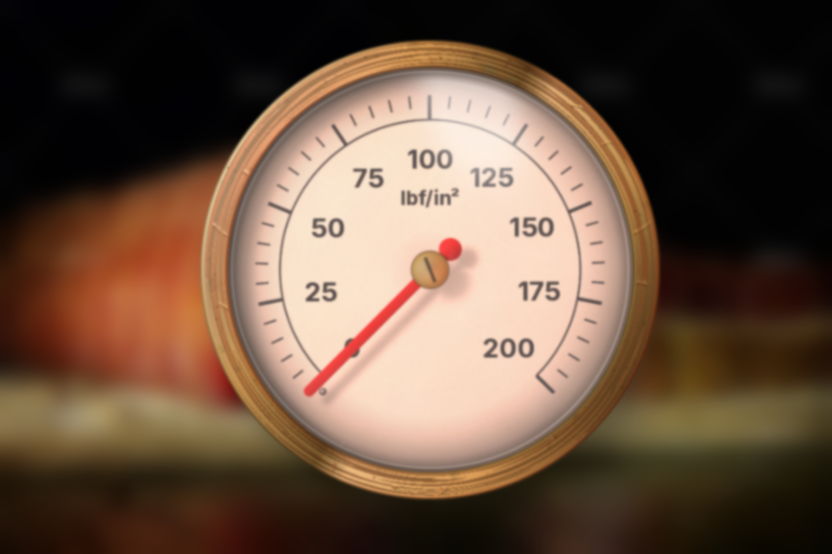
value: **0** psi
